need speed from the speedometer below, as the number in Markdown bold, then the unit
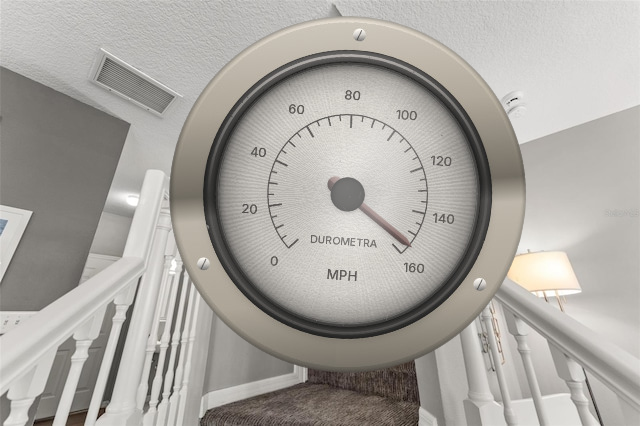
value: **155** mph
